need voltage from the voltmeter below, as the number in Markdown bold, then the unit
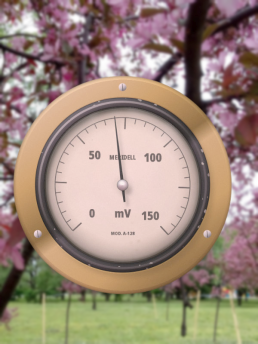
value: **70** mV
